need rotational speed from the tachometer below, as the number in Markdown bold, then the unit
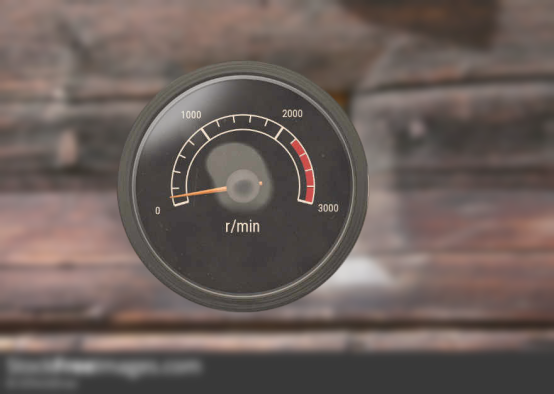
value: **100** rpm
